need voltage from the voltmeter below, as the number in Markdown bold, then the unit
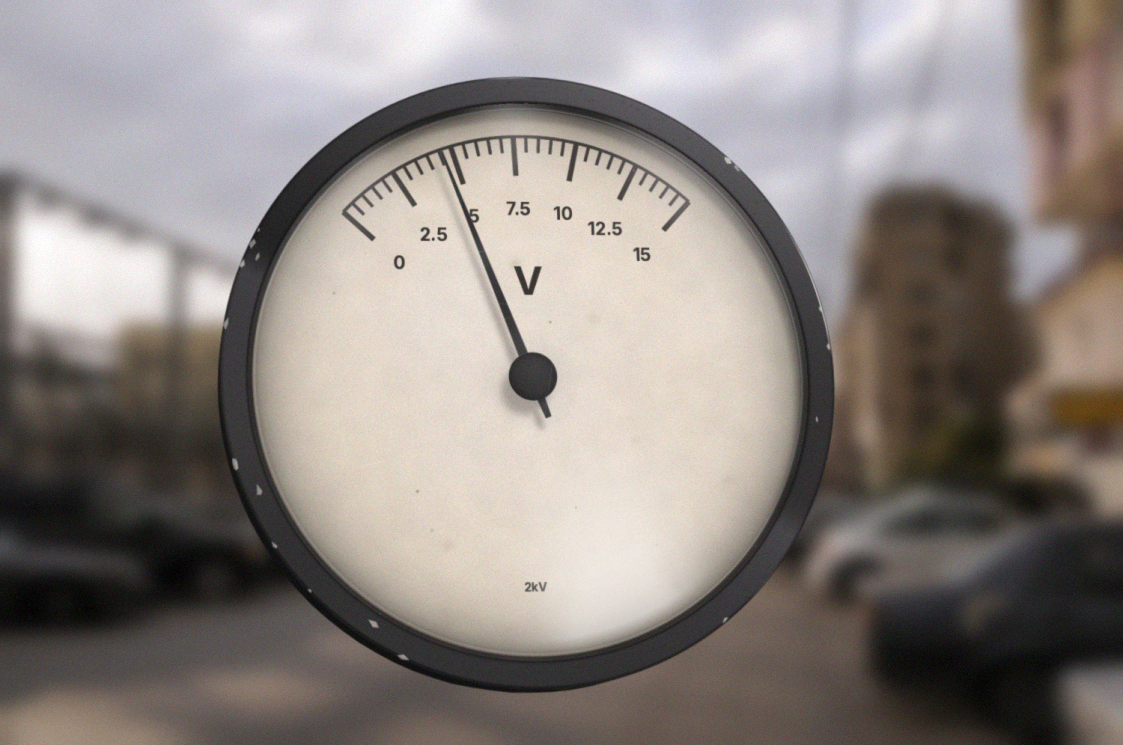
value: **4.5** V
